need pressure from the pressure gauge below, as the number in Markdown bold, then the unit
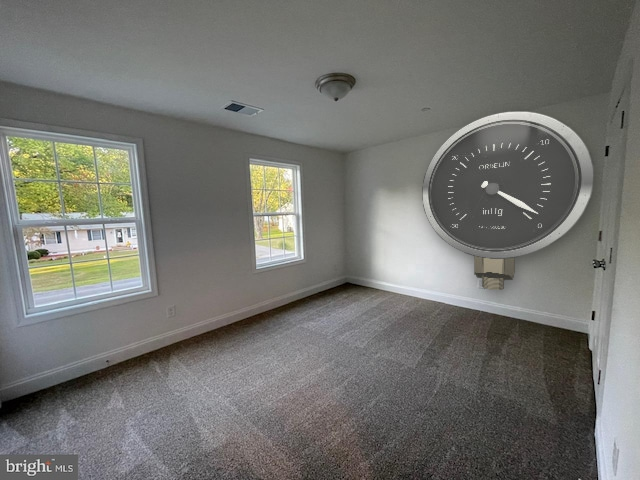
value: **-1** inHg
